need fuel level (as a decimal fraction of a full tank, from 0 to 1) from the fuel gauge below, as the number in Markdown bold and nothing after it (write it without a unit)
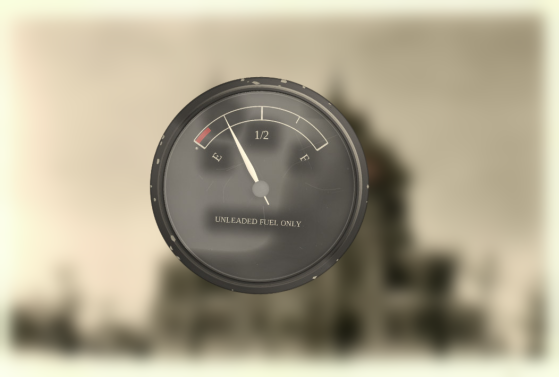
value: **0.25**
